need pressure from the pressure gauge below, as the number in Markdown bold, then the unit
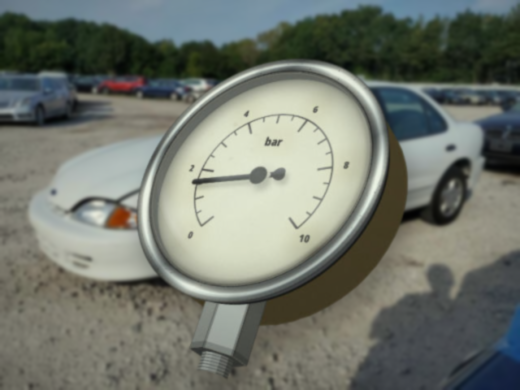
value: **1.5** bar
